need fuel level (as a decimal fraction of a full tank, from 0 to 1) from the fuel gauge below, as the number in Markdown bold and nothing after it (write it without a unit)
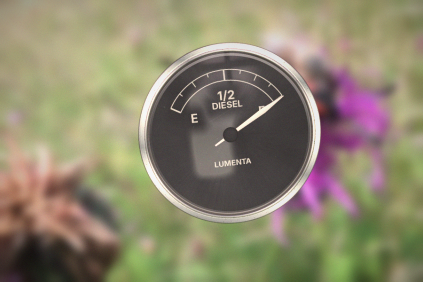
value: **1**
